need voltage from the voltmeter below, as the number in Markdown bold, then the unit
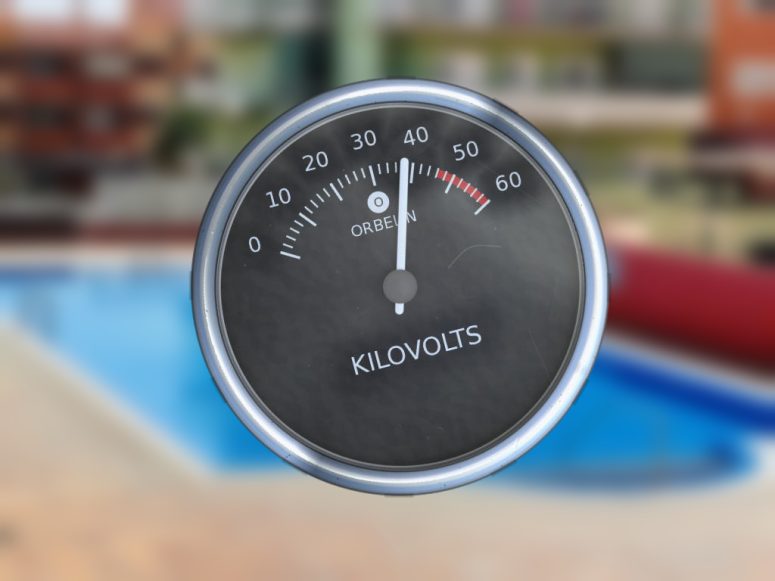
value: **38** kV
